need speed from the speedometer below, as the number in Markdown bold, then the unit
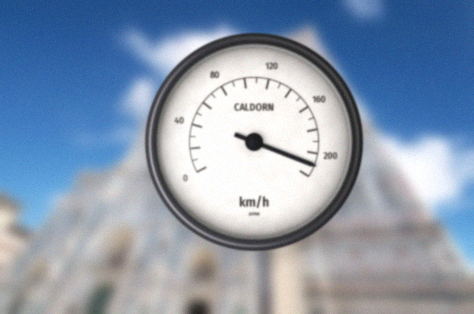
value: **210** km/h
